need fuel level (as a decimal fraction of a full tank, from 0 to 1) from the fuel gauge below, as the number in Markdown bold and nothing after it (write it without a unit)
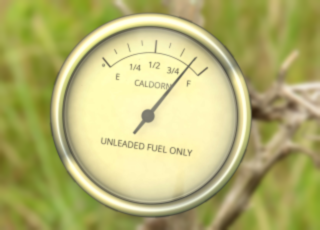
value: **0.875**
